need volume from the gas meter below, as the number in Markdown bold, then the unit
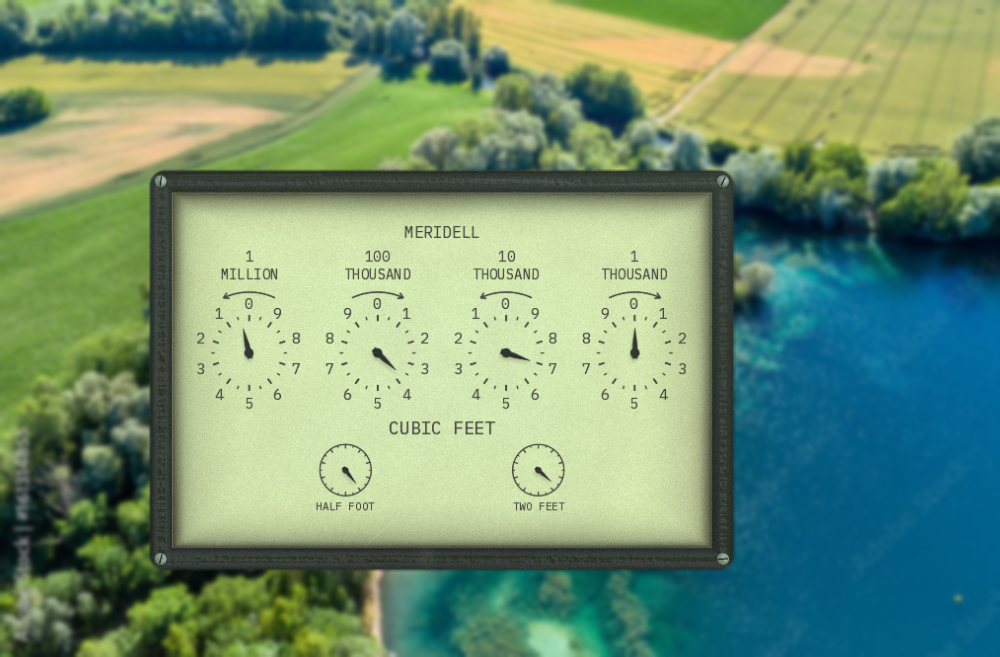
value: **37000** ft³
